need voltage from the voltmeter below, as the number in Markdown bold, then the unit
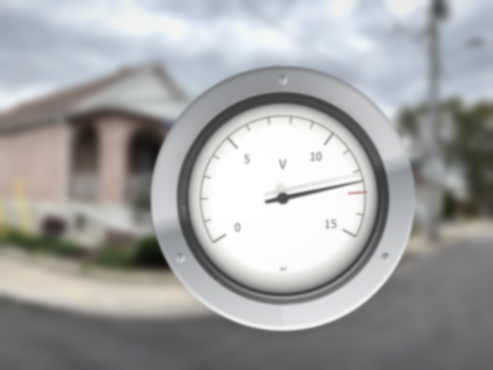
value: **12.5** V
